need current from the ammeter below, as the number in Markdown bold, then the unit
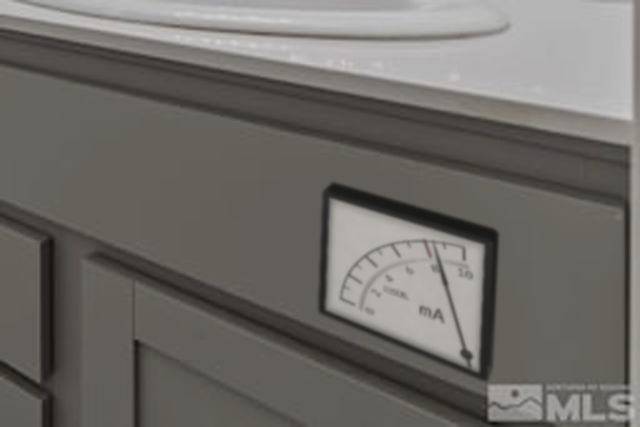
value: **8.5** mA
